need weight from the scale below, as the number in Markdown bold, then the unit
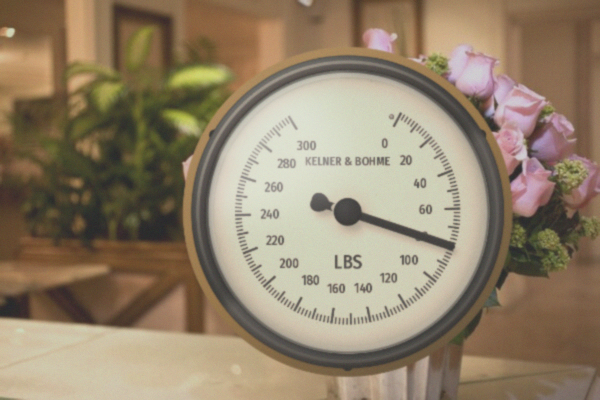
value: **80** lb
